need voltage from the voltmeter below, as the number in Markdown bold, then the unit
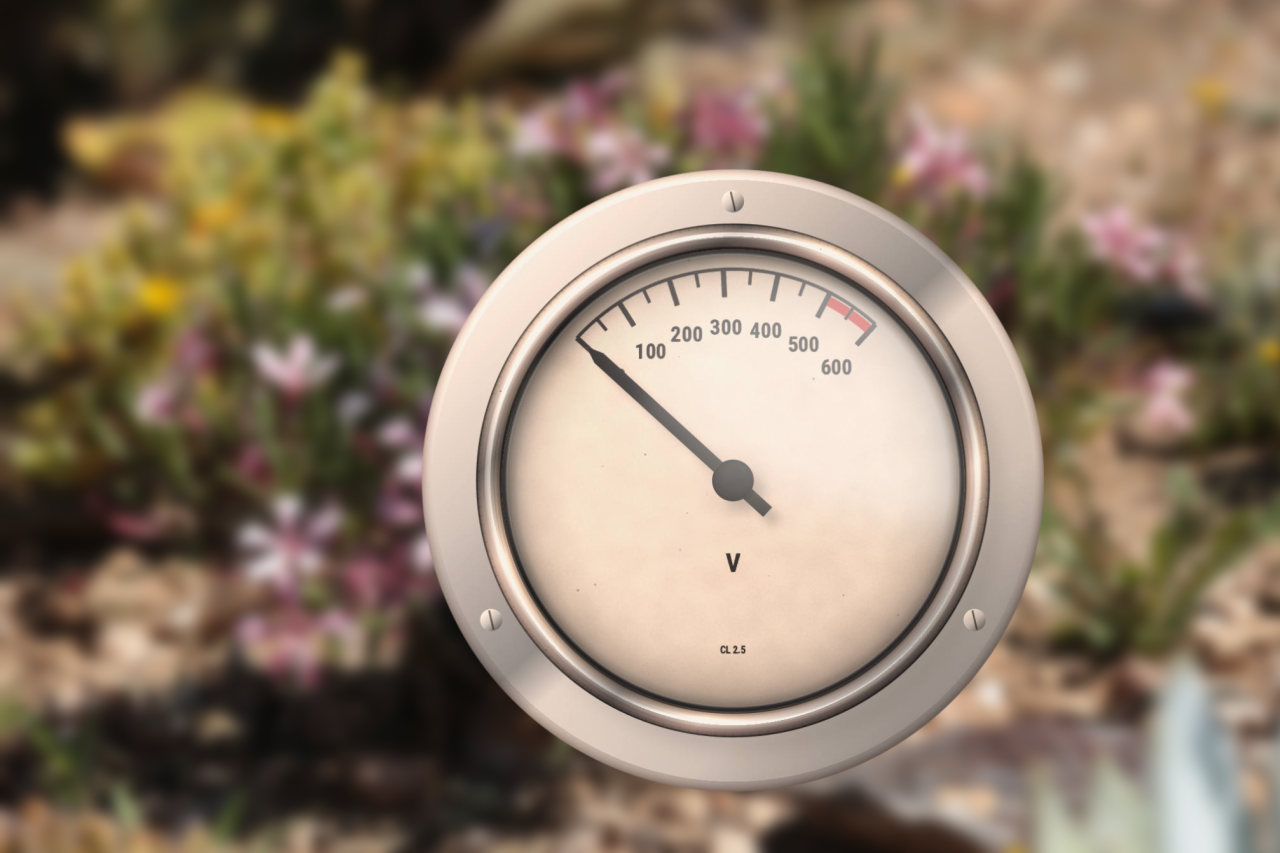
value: **0** V
